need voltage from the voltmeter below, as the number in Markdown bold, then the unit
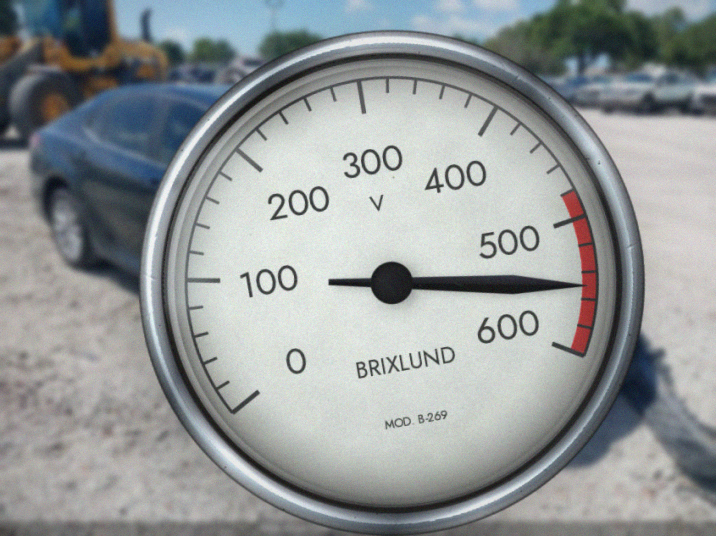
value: **550** V
